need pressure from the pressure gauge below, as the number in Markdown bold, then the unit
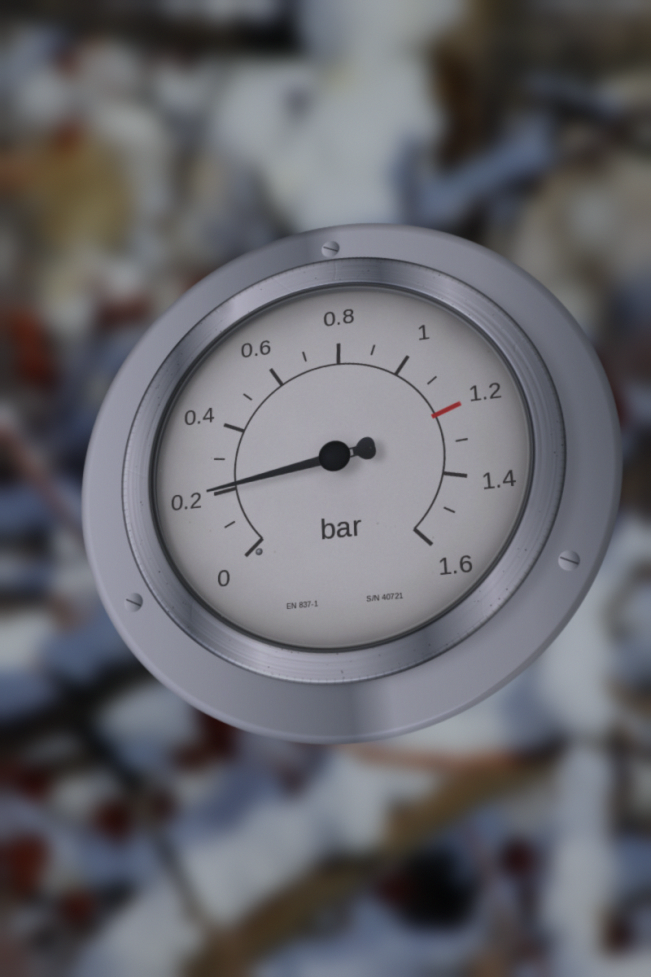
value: **0.2** bar
